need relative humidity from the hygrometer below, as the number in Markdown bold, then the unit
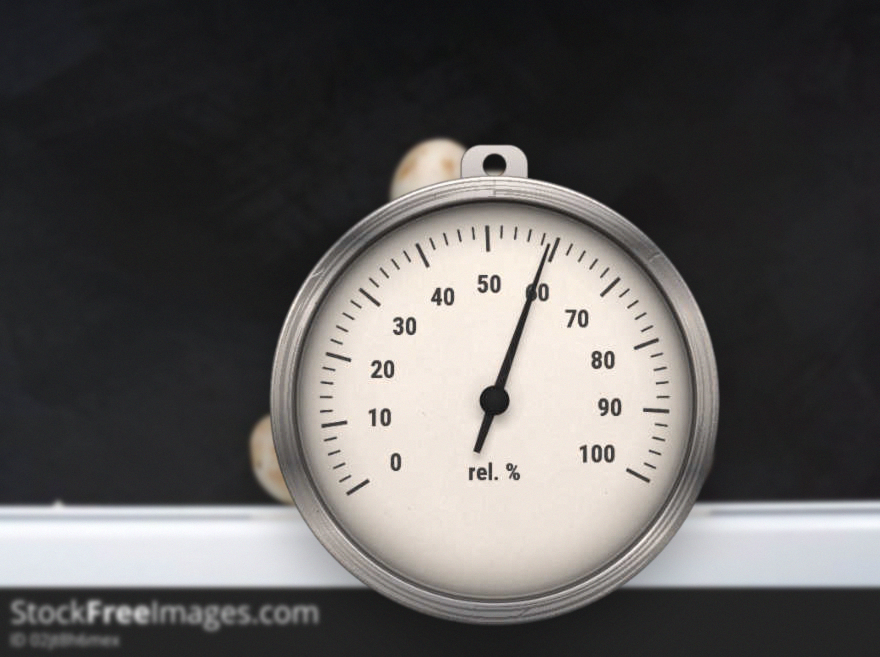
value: **59** %
